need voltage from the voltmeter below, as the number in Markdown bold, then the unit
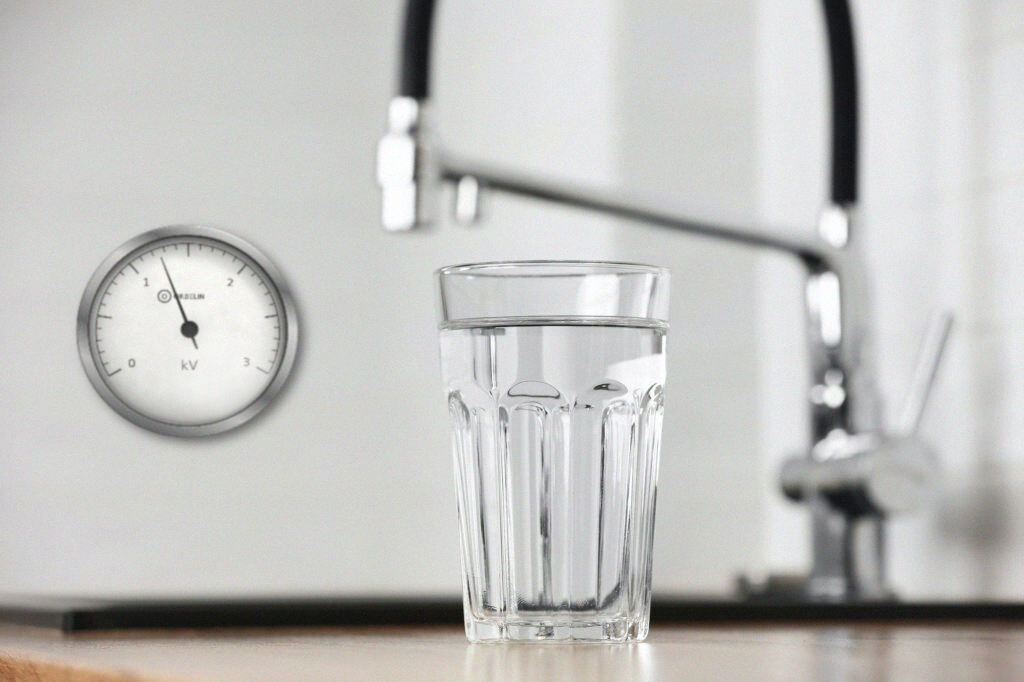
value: **1.25** kV
